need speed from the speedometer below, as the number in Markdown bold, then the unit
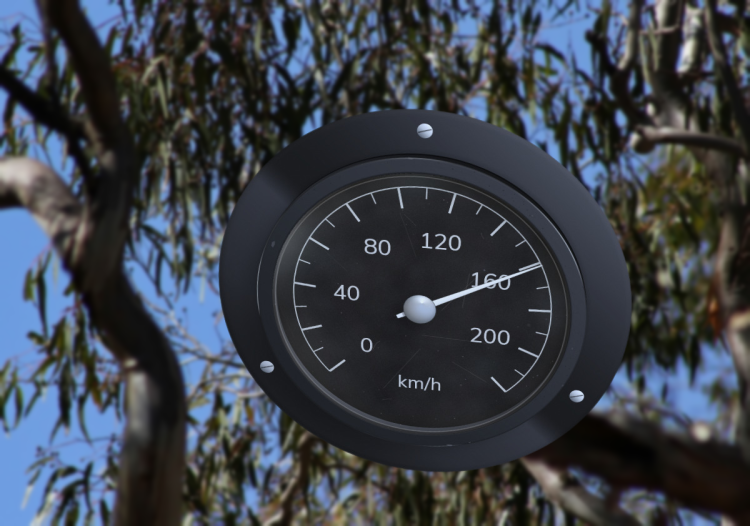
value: **160** km/h
